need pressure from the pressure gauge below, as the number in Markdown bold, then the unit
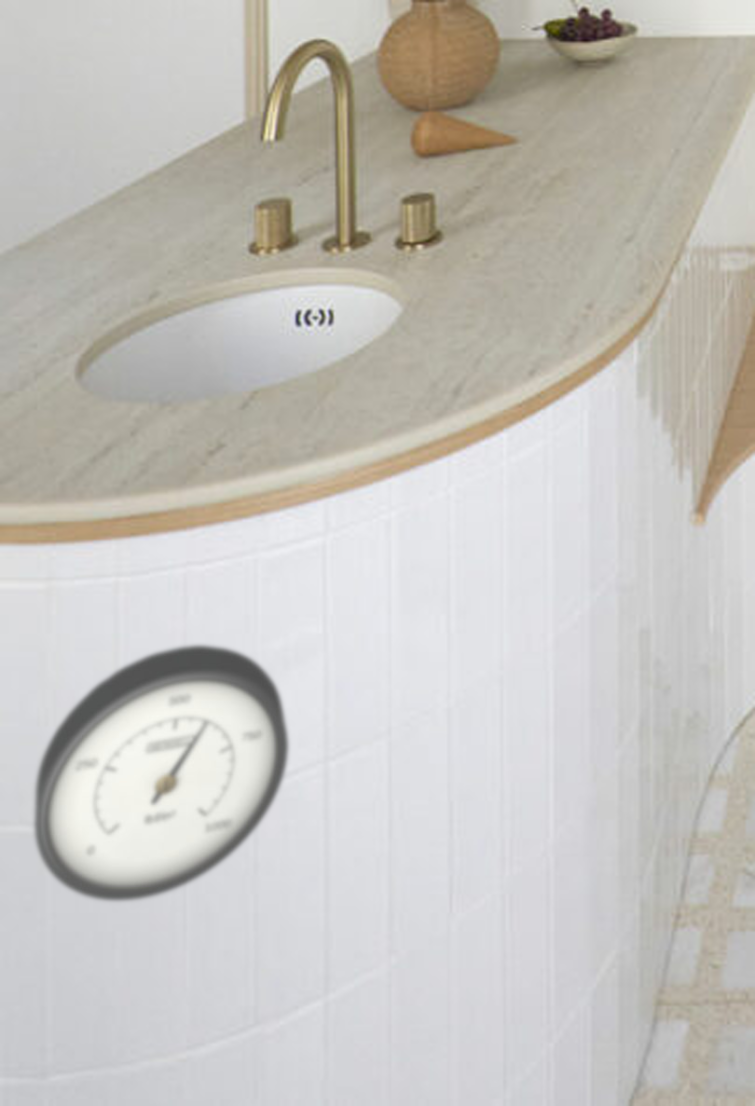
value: **600** psi
